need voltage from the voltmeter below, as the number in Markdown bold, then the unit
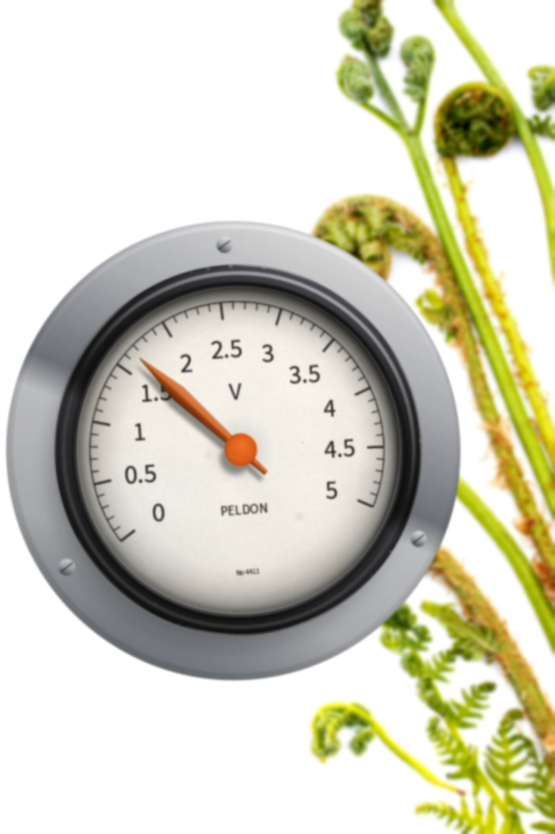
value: **1.65** V
